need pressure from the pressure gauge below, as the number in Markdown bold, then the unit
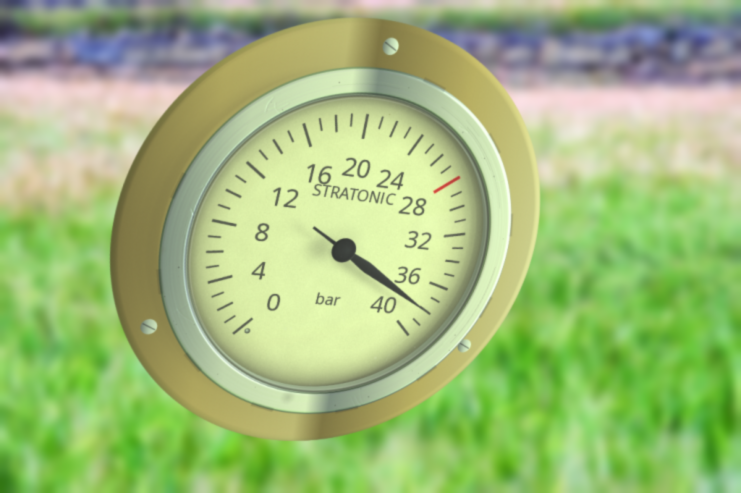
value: **38** bar
